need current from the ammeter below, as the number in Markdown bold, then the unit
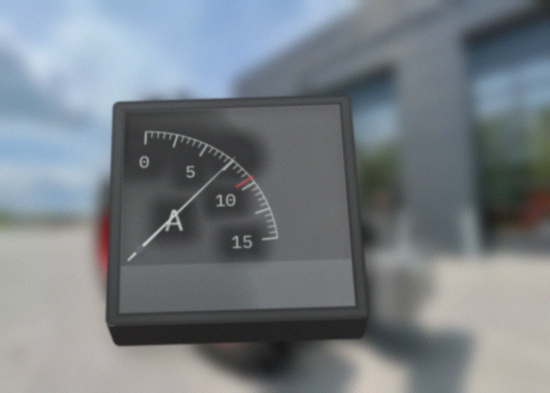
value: **7.5** A
